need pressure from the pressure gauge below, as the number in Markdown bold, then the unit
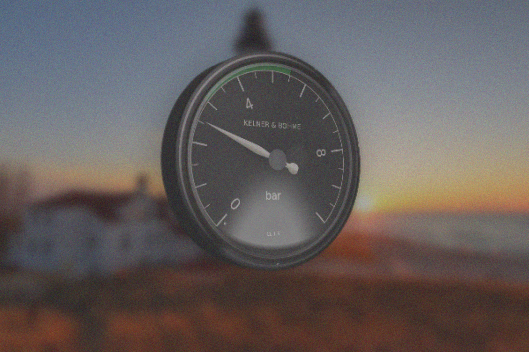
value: **2.5** bar
